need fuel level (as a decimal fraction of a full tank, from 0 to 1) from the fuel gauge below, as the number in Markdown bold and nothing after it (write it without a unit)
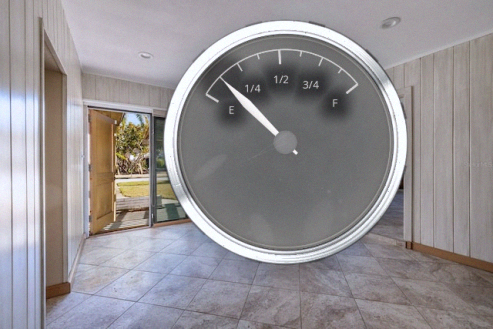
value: **0.125**
